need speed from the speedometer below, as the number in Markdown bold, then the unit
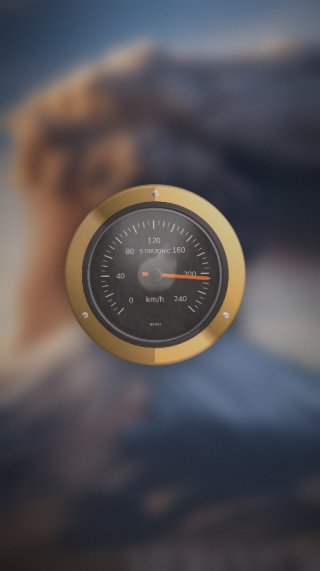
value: **205** km/h
